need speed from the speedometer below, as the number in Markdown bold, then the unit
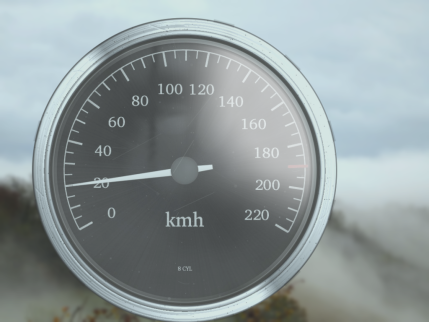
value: **20** km/h
